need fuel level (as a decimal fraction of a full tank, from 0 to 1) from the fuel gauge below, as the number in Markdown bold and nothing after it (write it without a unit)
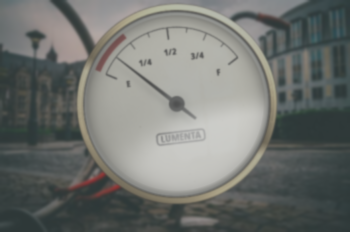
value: **0.125**
